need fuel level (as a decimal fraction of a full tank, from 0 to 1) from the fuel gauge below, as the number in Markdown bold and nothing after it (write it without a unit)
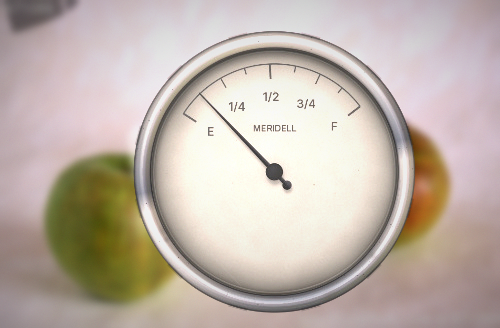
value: **0.125**
